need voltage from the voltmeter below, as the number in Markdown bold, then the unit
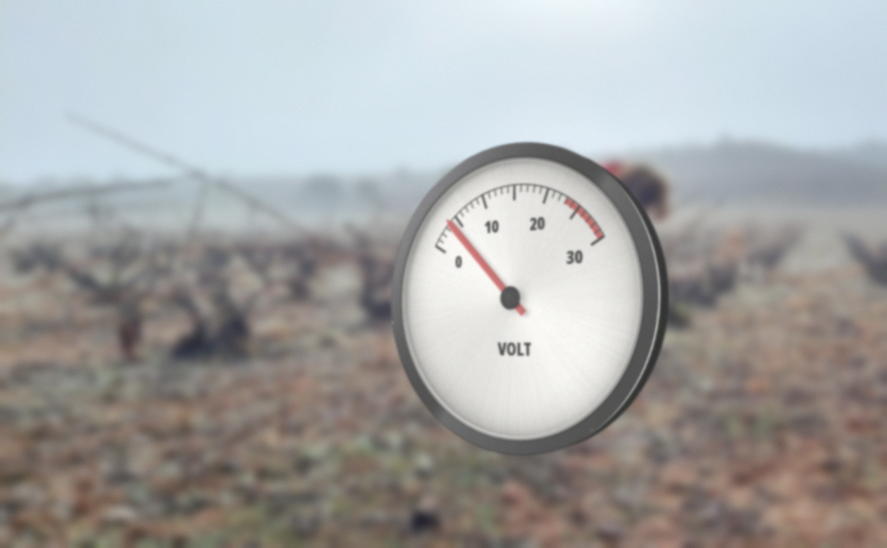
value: **4** V
